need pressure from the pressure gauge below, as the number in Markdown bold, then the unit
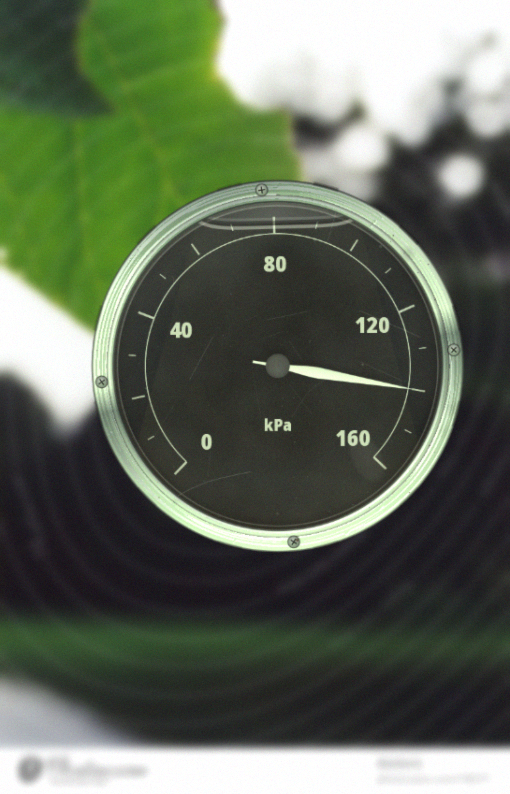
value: **140** kPa
